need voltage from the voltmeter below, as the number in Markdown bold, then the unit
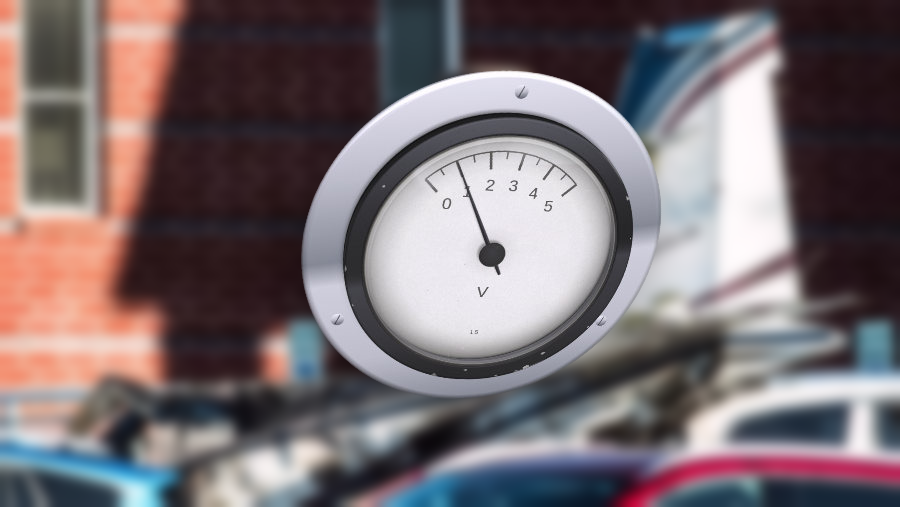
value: **1** V
